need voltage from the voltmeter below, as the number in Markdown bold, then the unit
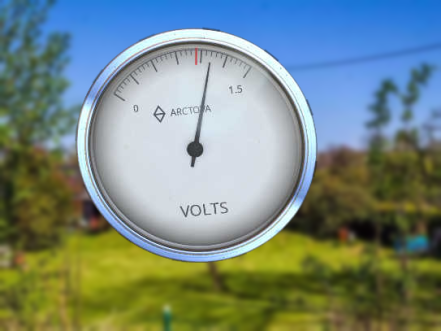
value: **1.1** V
